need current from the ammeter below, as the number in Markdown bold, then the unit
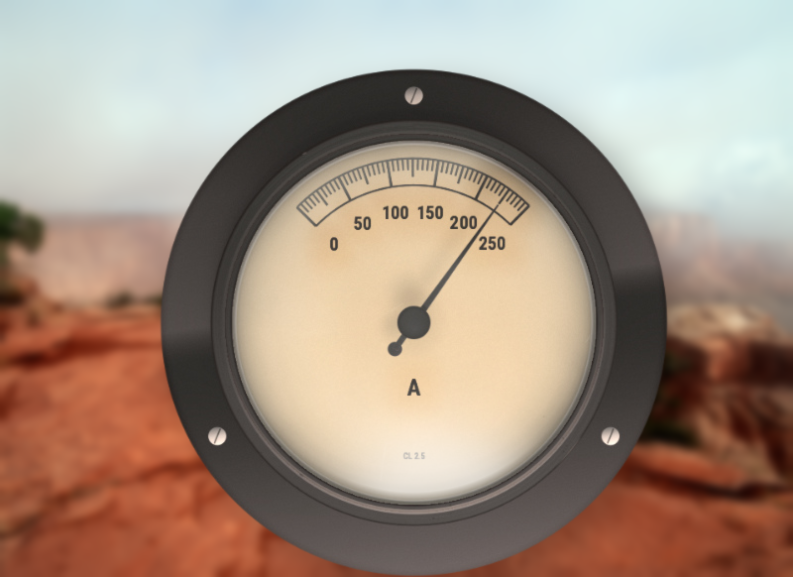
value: **225** A
